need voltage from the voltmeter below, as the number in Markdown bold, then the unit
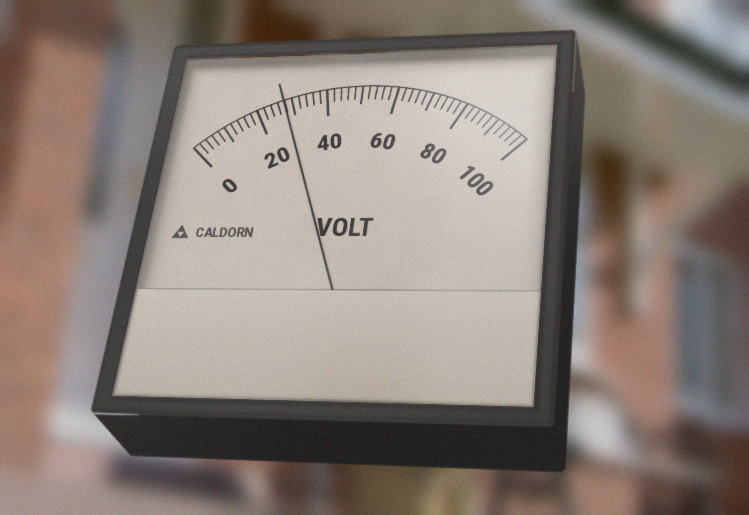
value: **28** V
